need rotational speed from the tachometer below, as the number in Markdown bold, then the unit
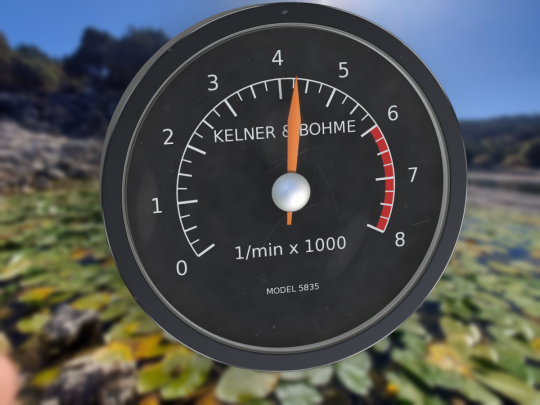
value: **4250** rpm
